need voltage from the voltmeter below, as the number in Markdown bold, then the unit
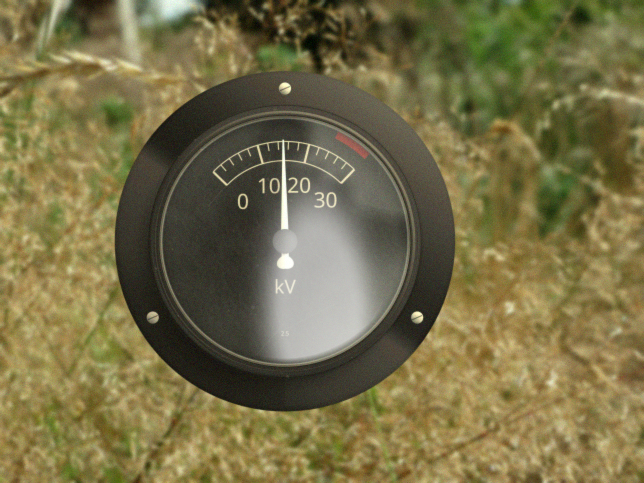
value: **15** kV
